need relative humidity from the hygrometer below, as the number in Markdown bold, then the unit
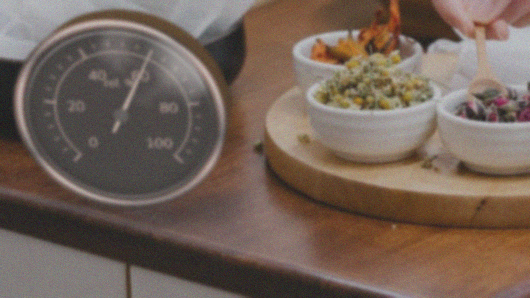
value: **60** %
